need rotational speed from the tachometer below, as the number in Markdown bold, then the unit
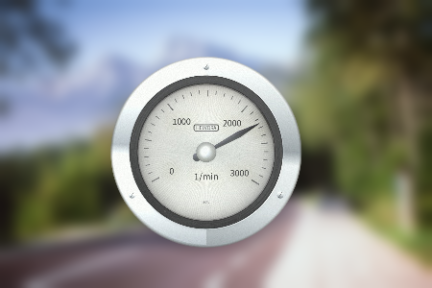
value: **2250** rpm
